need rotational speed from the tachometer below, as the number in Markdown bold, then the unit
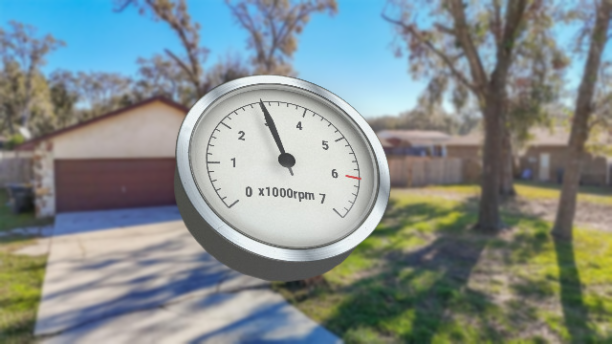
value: **3000** rpm
